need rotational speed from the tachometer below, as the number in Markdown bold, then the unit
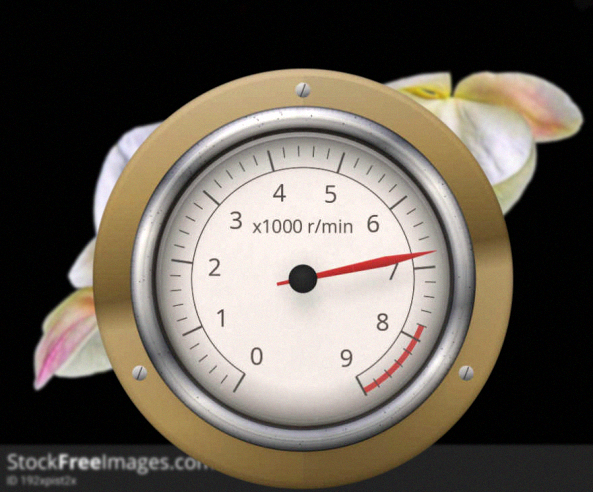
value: **6800** rpm
